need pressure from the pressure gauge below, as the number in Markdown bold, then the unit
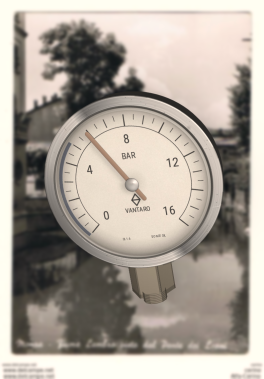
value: **6** bar
